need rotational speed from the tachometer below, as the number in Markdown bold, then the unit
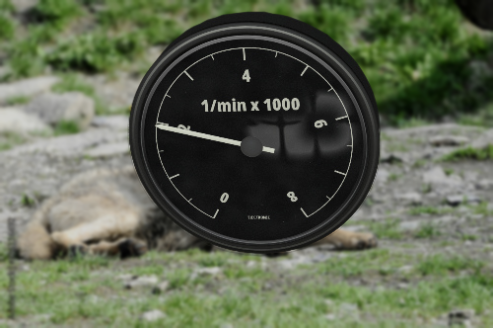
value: **2000** rpm
